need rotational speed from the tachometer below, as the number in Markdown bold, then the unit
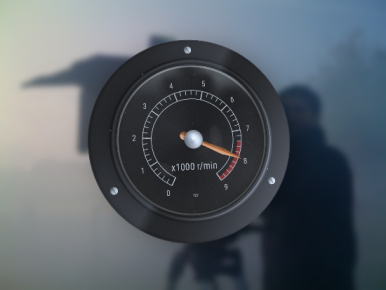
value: **8000** rpm
